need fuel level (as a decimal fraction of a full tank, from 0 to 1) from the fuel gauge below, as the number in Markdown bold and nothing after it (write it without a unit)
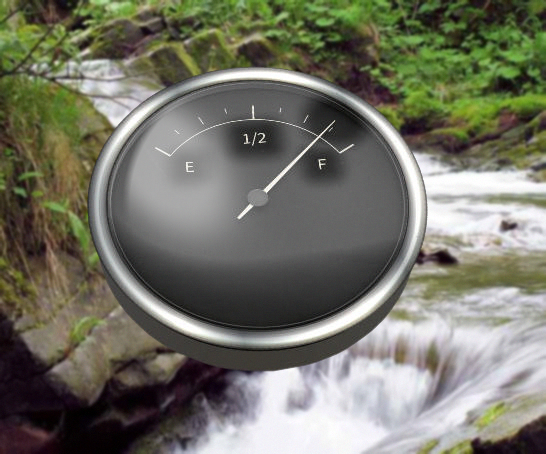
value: **0.875**
